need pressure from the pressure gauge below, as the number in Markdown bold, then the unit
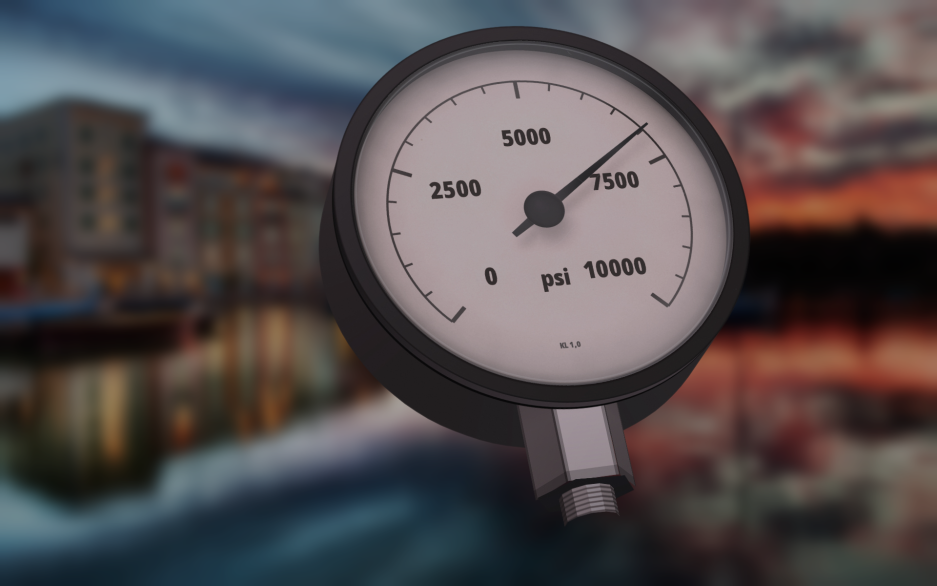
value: **7000** psi
